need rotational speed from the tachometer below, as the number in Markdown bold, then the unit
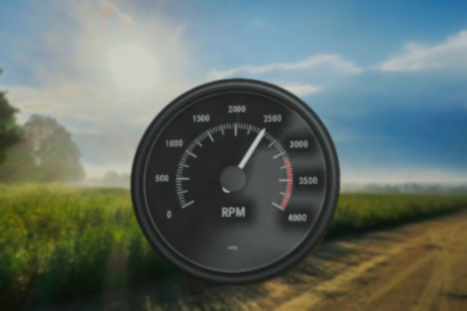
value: **2500** rpm
